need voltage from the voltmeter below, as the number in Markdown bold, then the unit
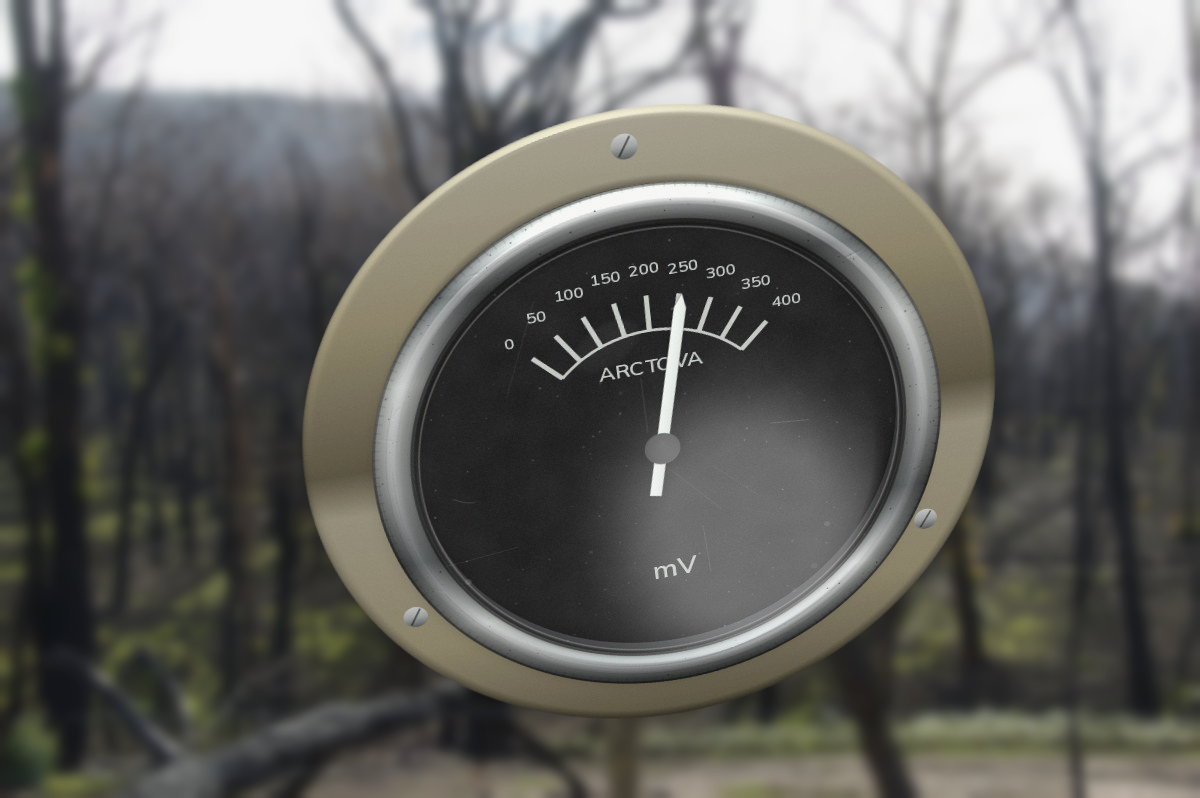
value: **250** mV
